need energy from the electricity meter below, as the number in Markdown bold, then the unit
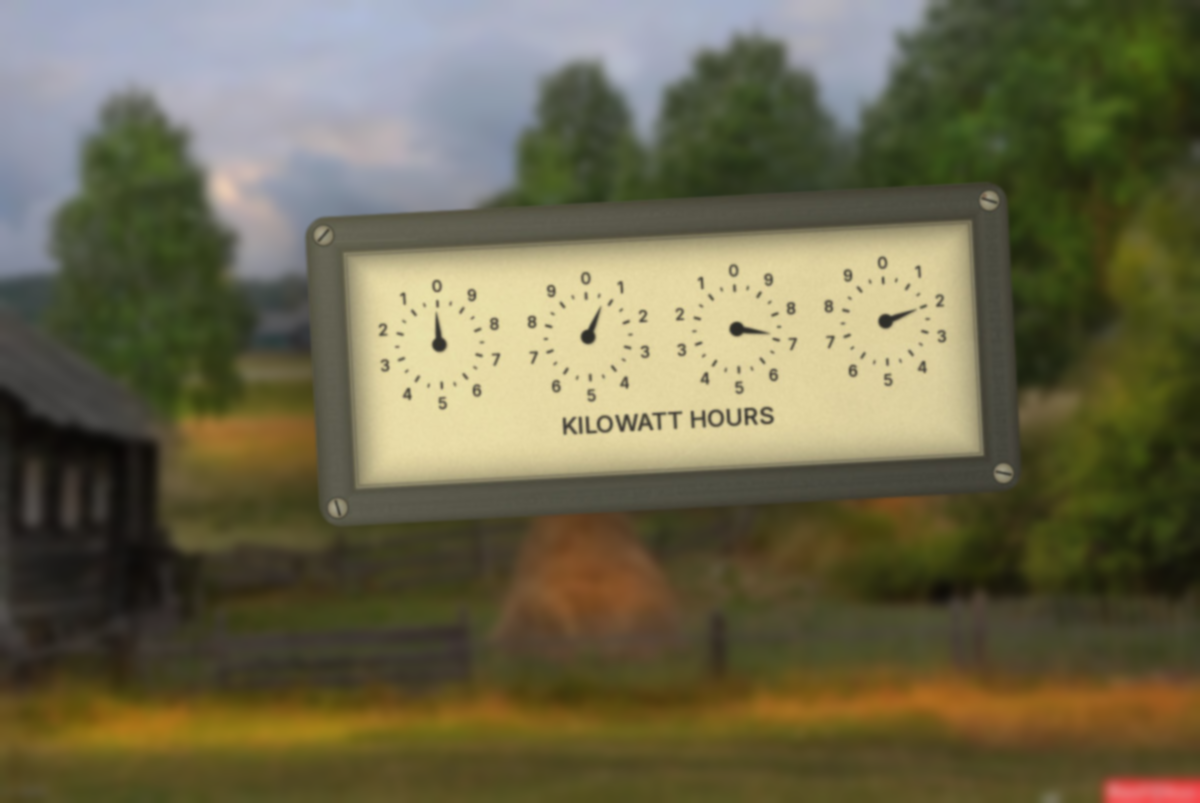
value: **72** kWh
